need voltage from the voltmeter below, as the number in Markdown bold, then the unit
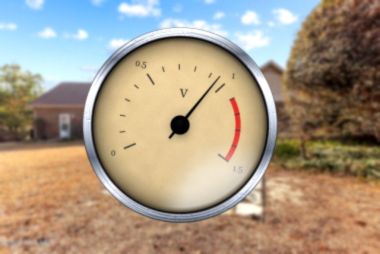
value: **0.95** V
